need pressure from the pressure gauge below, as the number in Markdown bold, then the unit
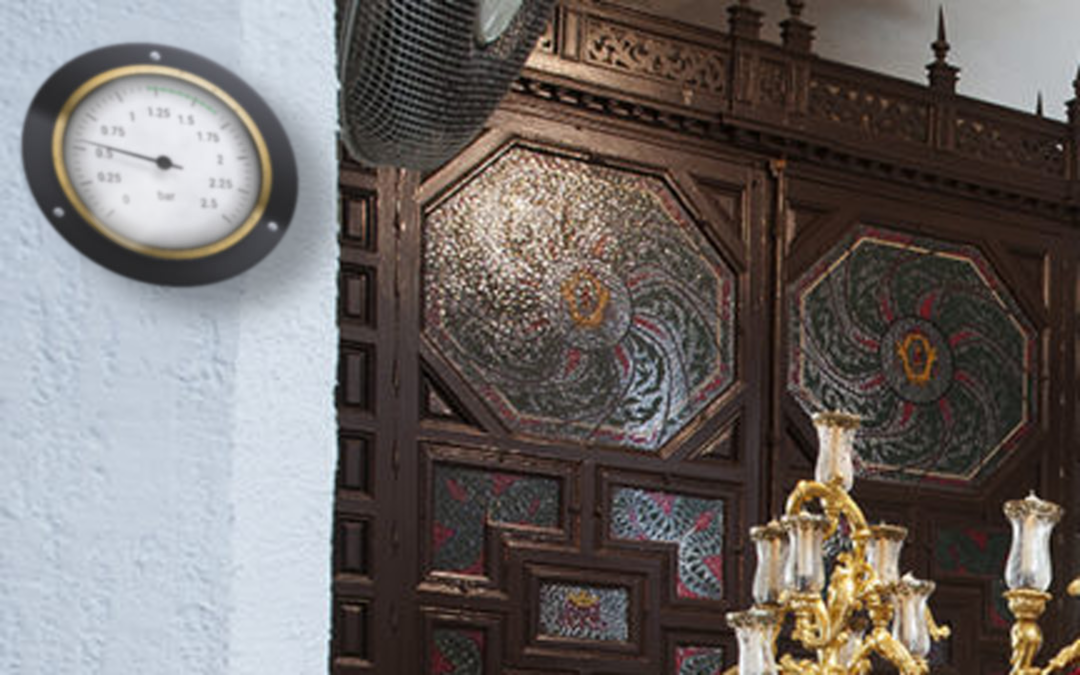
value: **0.55** bar
